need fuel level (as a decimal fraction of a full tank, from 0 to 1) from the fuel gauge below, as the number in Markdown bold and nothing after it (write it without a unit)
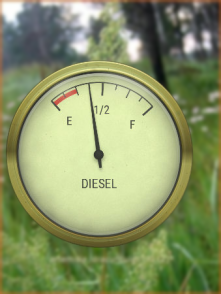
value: **0.375**
